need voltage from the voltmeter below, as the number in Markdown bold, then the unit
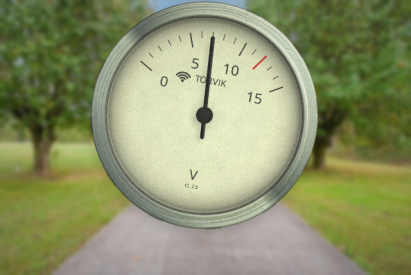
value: **7** V
